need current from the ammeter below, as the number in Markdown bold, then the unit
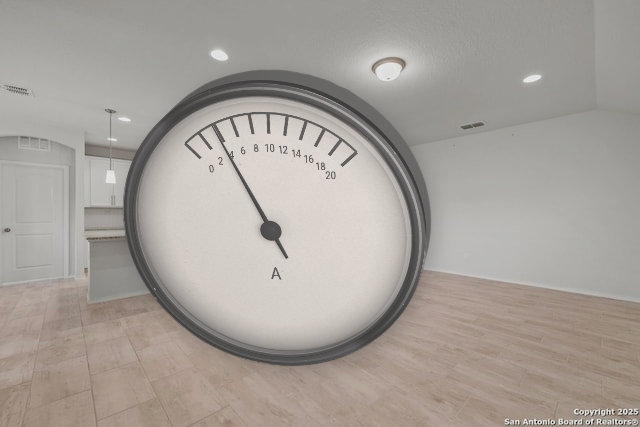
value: **4** A
